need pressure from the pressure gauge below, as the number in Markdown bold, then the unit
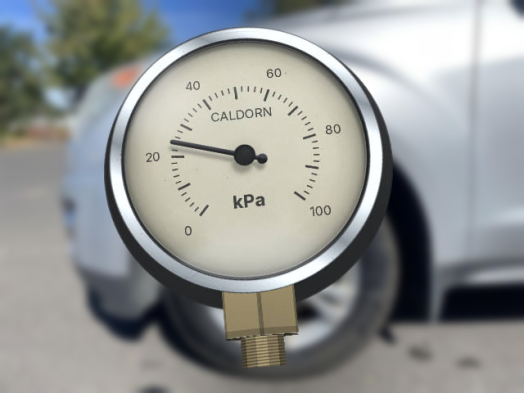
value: **24** kPa
